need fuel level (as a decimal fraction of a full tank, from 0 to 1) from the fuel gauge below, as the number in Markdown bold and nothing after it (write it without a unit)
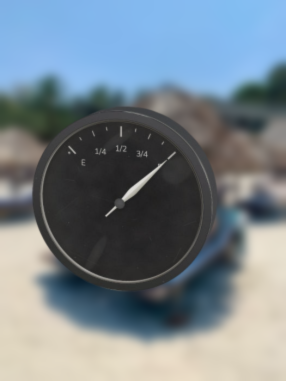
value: **1**
